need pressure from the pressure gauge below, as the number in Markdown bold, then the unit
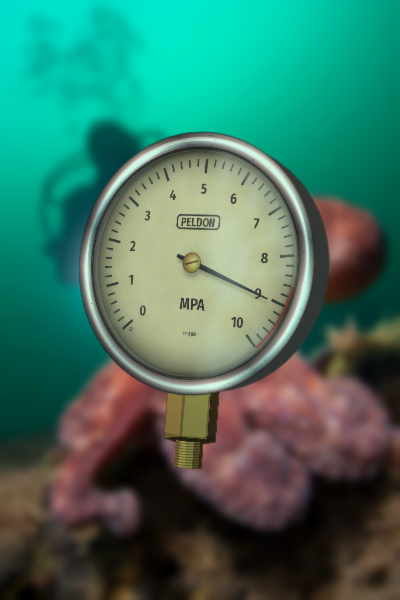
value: **9** MPa
